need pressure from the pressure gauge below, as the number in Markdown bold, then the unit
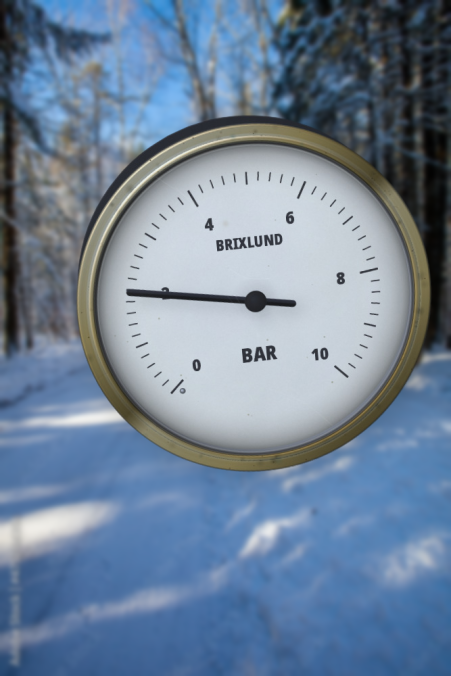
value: **2** bar
